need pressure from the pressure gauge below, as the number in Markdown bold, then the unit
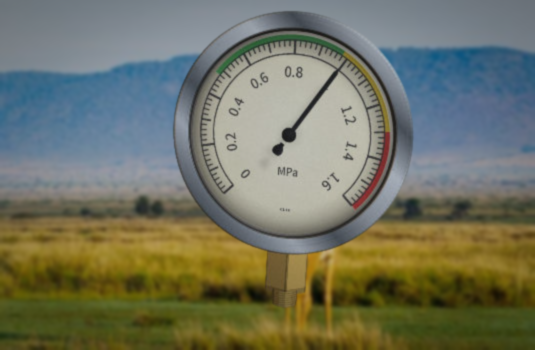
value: **1** MPa
